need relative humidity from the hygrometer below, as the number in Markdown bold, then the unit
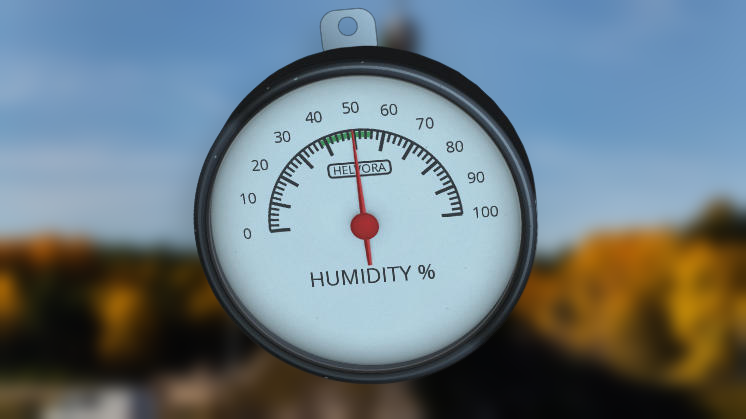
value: **50** %
